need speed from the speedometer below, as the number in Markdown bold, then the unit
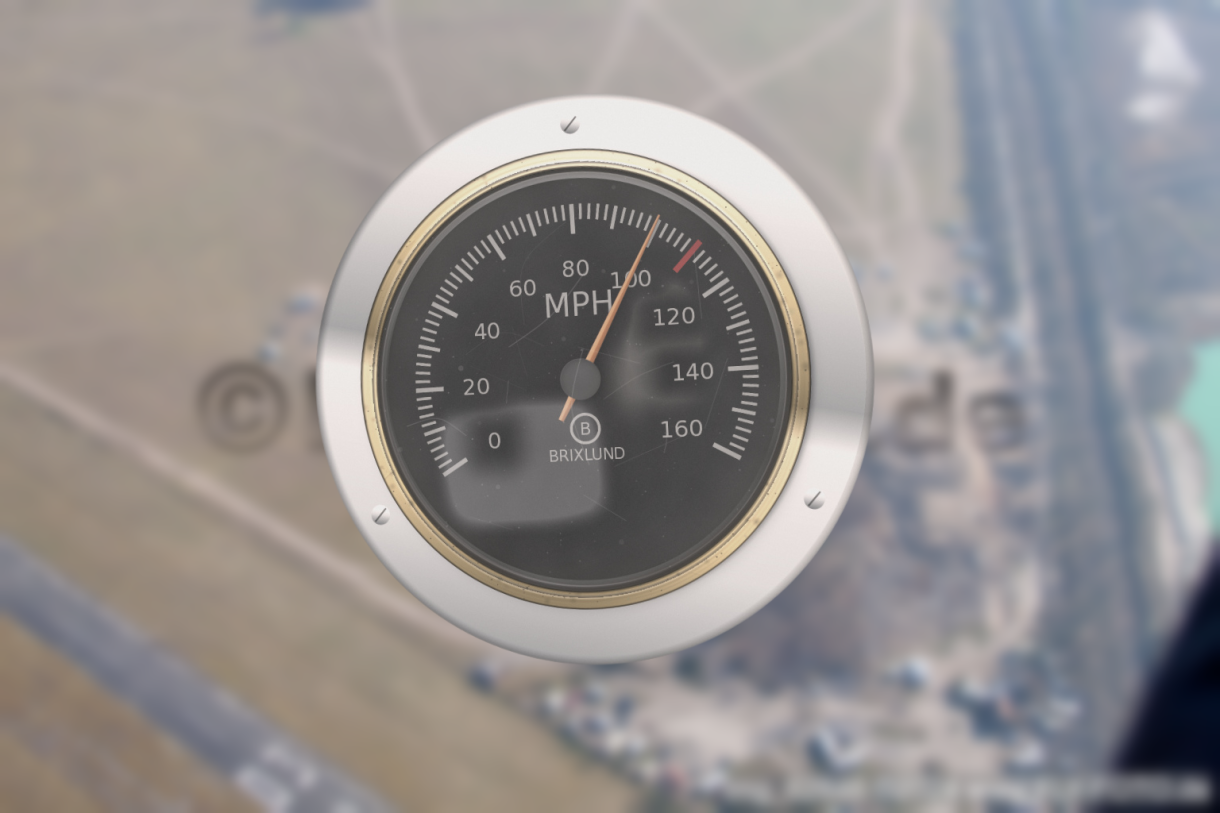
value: **100** mph
